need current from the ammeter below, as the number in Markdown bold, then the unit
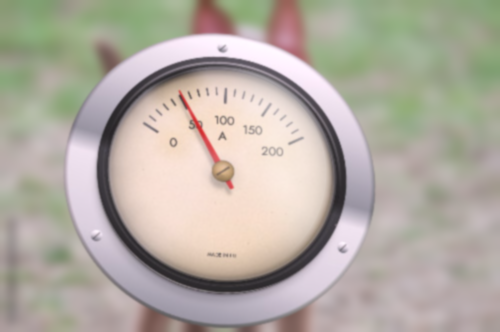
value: **50** A
